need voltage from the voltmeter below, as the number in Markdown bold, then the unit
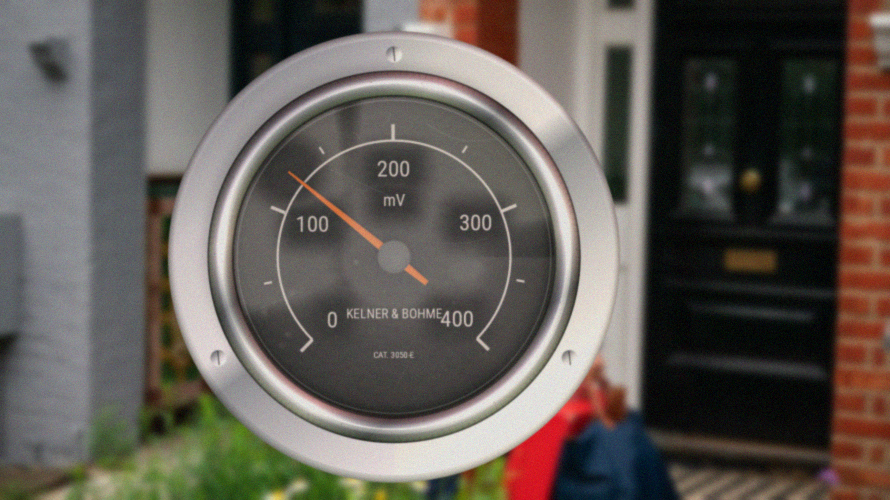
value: **125** mV
